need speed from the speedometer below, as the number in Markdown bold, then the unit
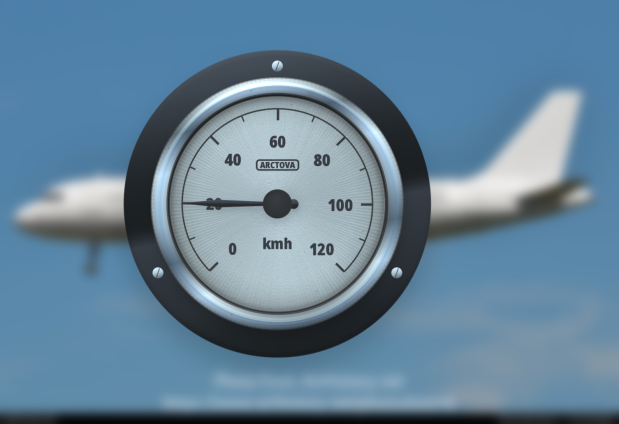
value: **20** km/h
